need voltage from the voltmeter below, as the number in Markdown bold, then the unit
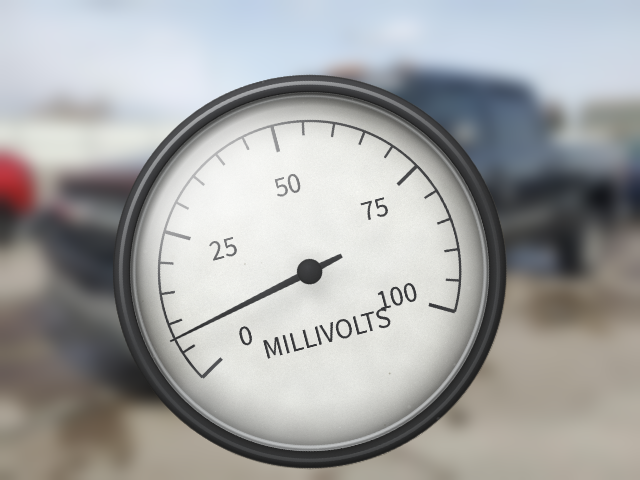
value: **7.5** mV
